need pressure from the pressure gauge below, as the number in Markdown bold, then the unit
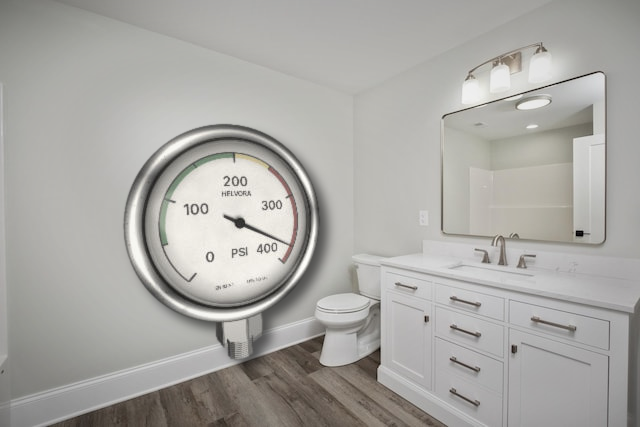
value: **375** psi
